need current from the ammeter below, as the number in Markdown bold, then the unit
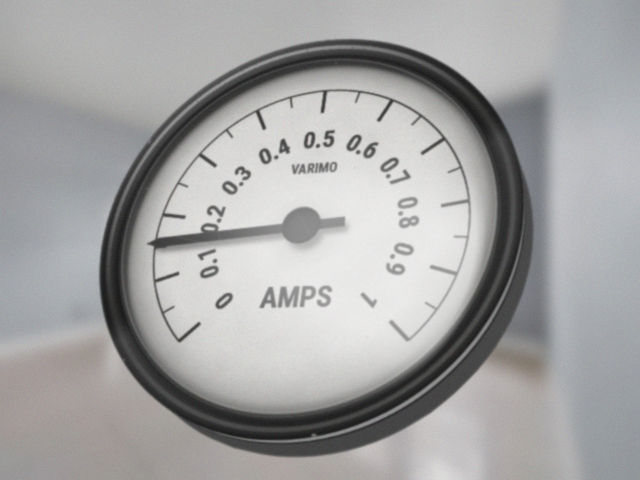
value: **0.15** A
